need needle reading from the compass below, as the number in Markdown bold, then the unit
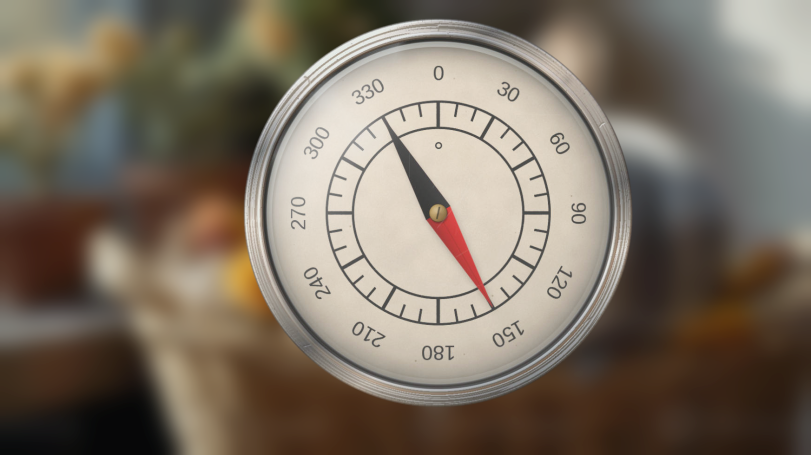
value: **150** °
